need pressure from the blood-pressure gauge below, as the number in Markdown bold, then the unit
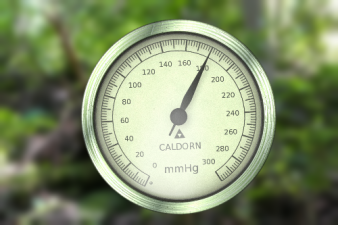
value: **180** mmHg
